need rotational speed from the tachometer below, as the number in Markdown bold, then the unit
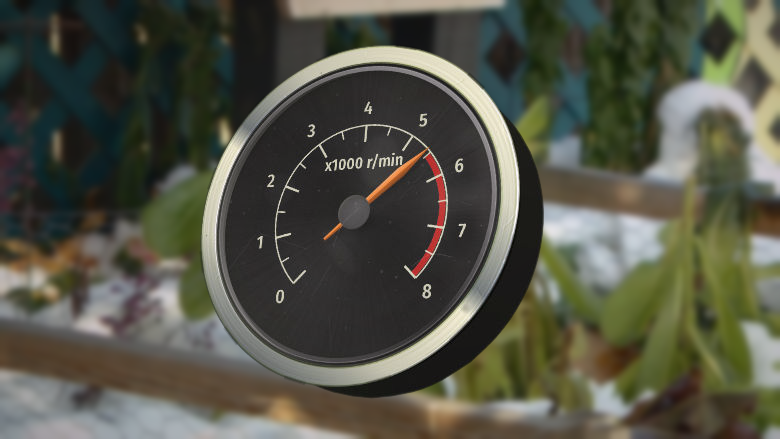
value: **5500** rpm
